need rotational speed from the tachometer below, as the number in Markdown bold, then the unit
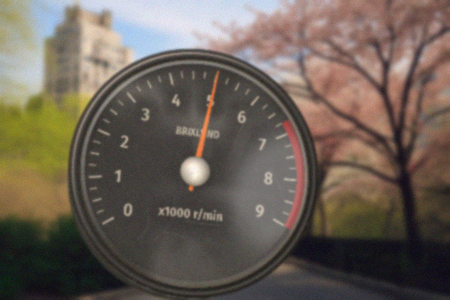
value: **5000** rpm
